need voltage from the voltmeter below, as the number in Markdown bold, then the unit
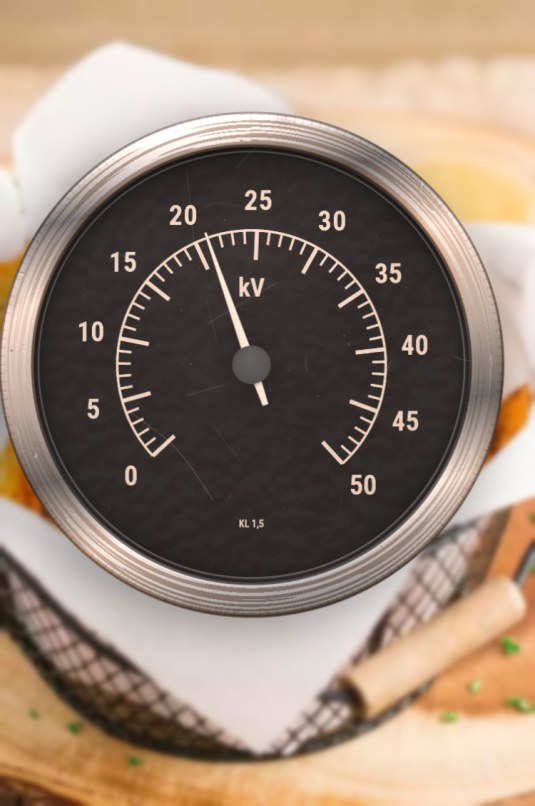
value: **21** kV
